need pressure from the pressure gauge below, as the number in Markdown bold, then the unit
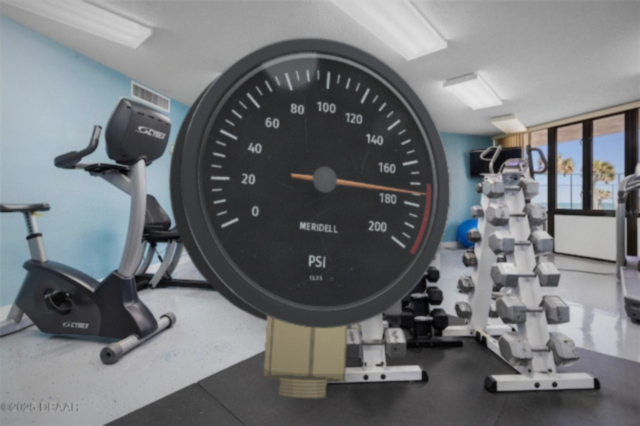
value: **175** psi
